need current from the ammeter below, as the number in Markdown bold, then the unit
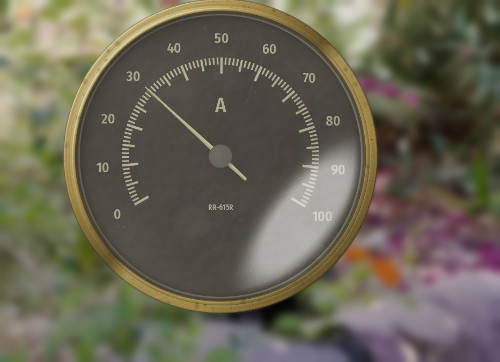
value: **30** A
